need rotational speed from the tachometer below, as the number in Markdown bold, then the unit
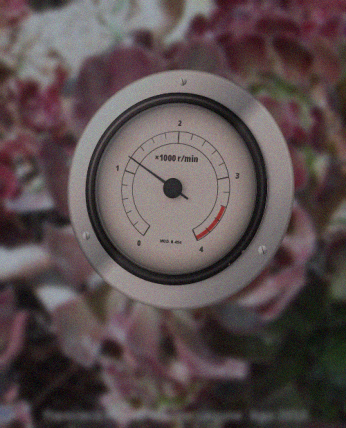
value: **1200** rpm
